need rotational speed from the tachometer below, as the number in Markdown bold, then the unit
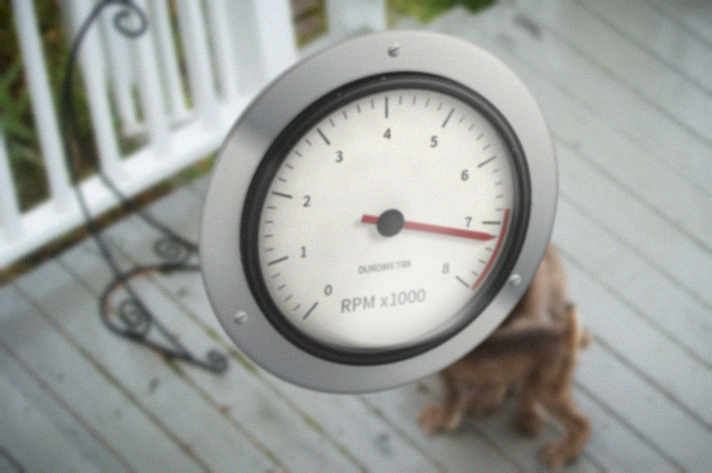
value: **7200** rpm
